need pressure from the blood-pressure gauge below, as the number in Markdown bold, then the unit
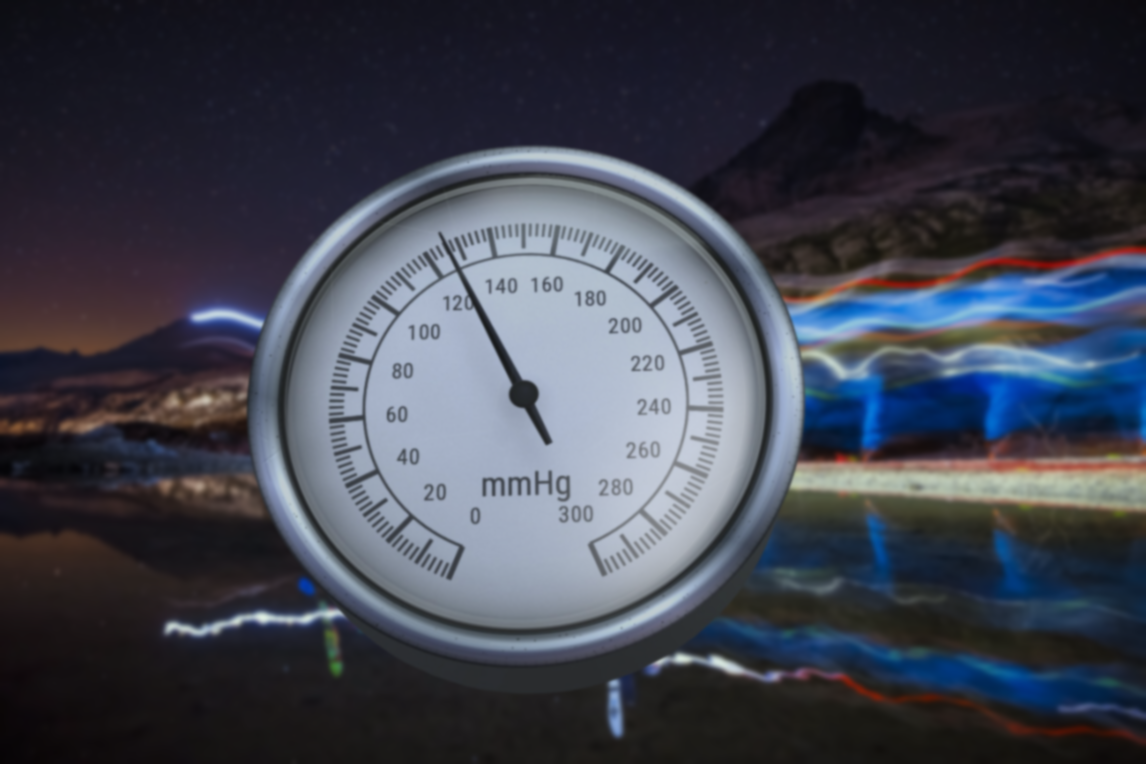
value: **126** mmHg
